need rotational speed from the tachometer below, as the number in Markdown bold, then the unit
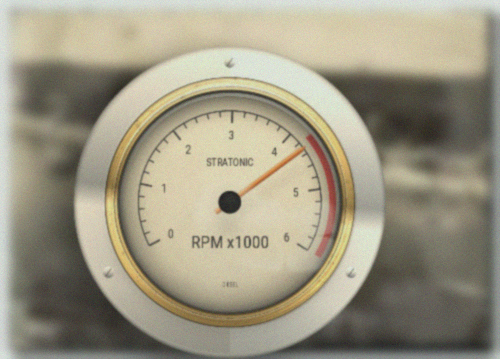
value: **4300** rpm
